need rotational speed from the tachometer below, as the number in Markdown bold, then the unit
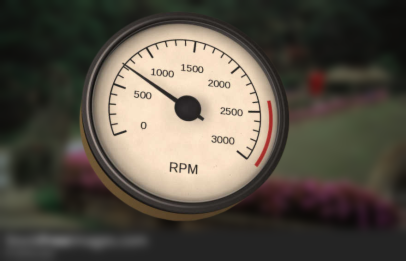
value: **700** rpm
